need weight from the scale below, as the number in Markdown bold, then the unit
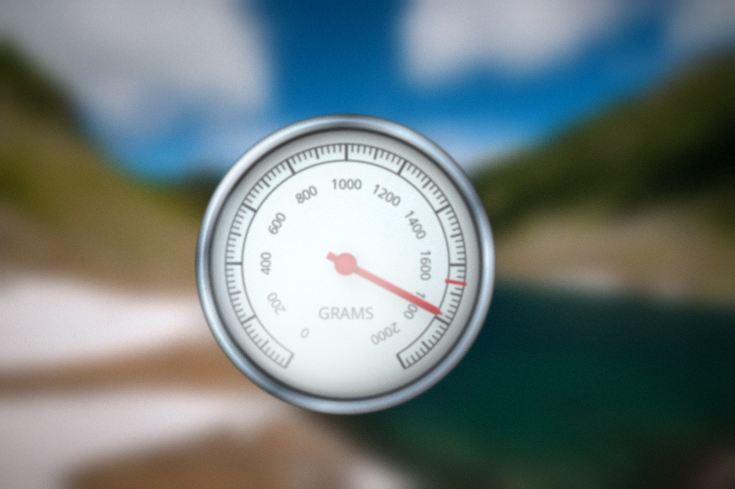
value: **1780** g
